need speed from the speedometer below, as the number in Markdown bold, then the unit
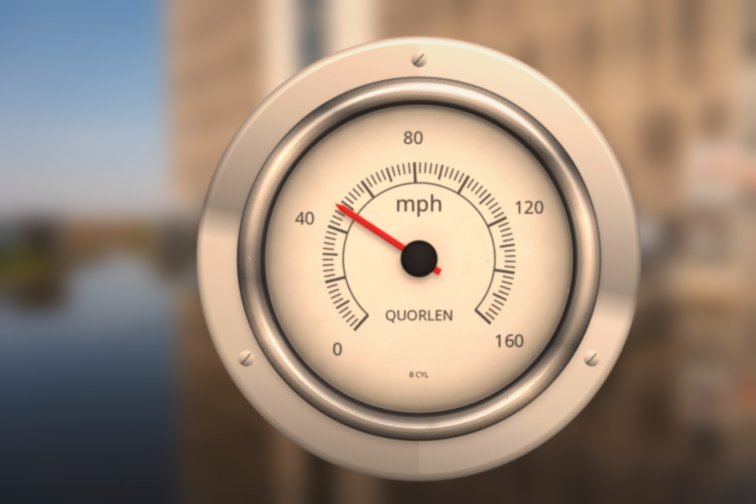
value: **48** mph
